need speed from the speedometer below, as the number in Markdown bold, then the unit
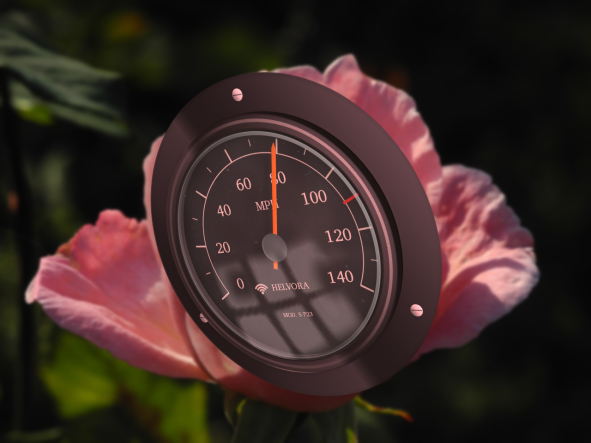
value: **80** mph
